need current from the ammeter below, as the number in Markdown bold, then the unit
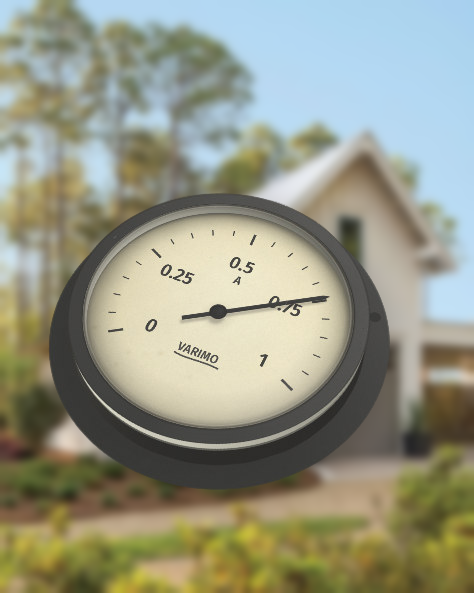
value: **0.75** A
